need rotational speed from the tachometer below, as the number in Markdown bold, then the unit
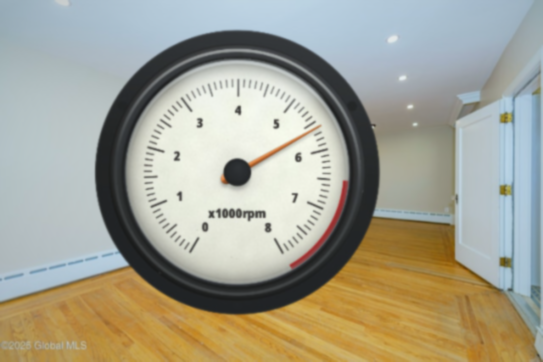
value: **5600** rpm
